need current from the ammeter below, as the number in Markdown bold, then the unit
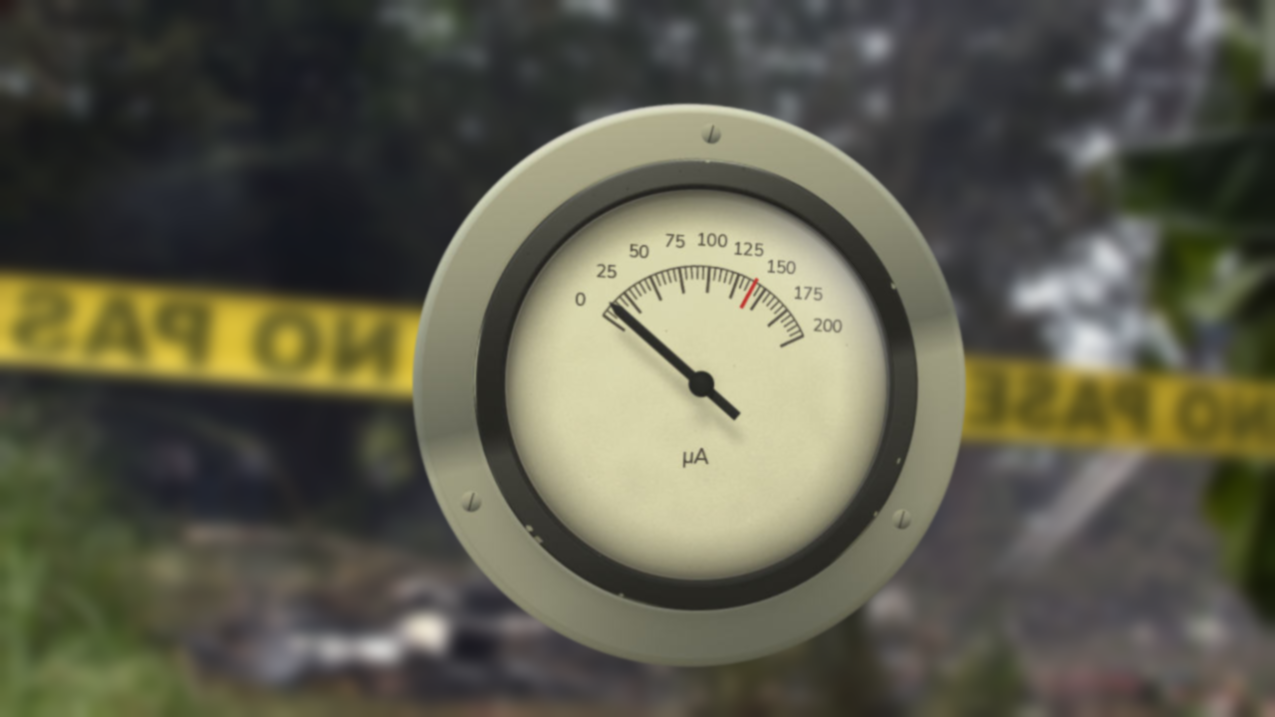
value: **10** µA
